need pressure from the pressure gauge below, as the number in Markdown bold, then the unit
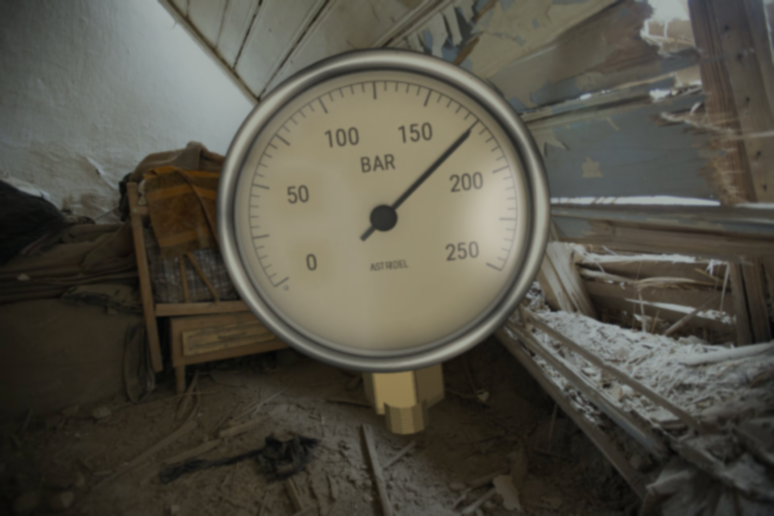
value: **175** bar
